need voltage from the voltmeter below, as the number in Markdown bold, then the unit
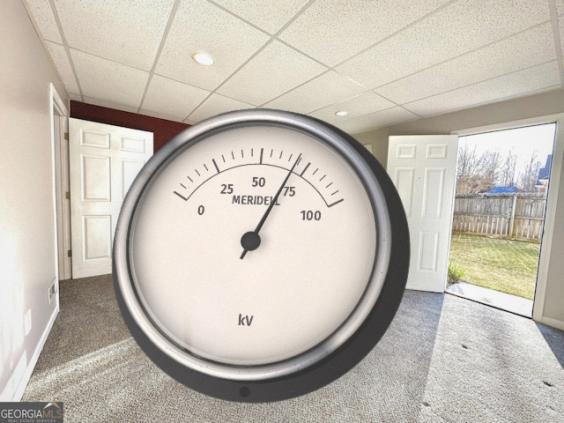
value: **70** kV
